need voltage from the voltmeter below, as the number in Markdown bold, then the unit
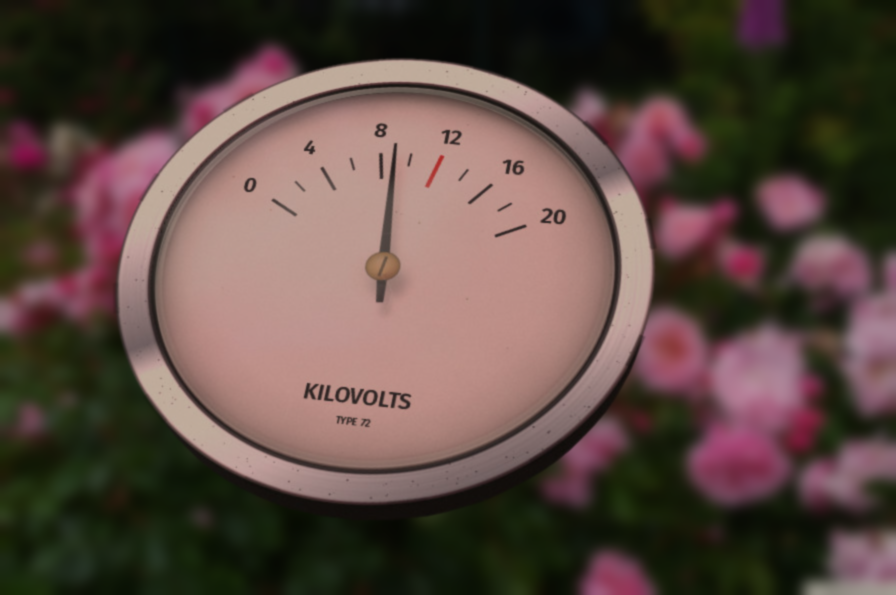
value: **9** kV
